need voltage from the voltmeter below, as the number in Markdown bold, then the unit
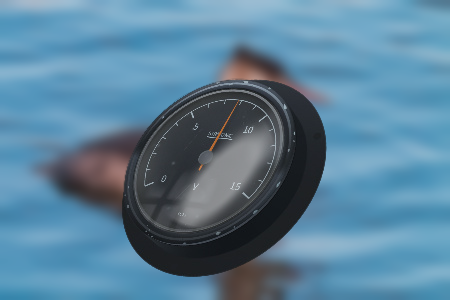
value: **8** V
